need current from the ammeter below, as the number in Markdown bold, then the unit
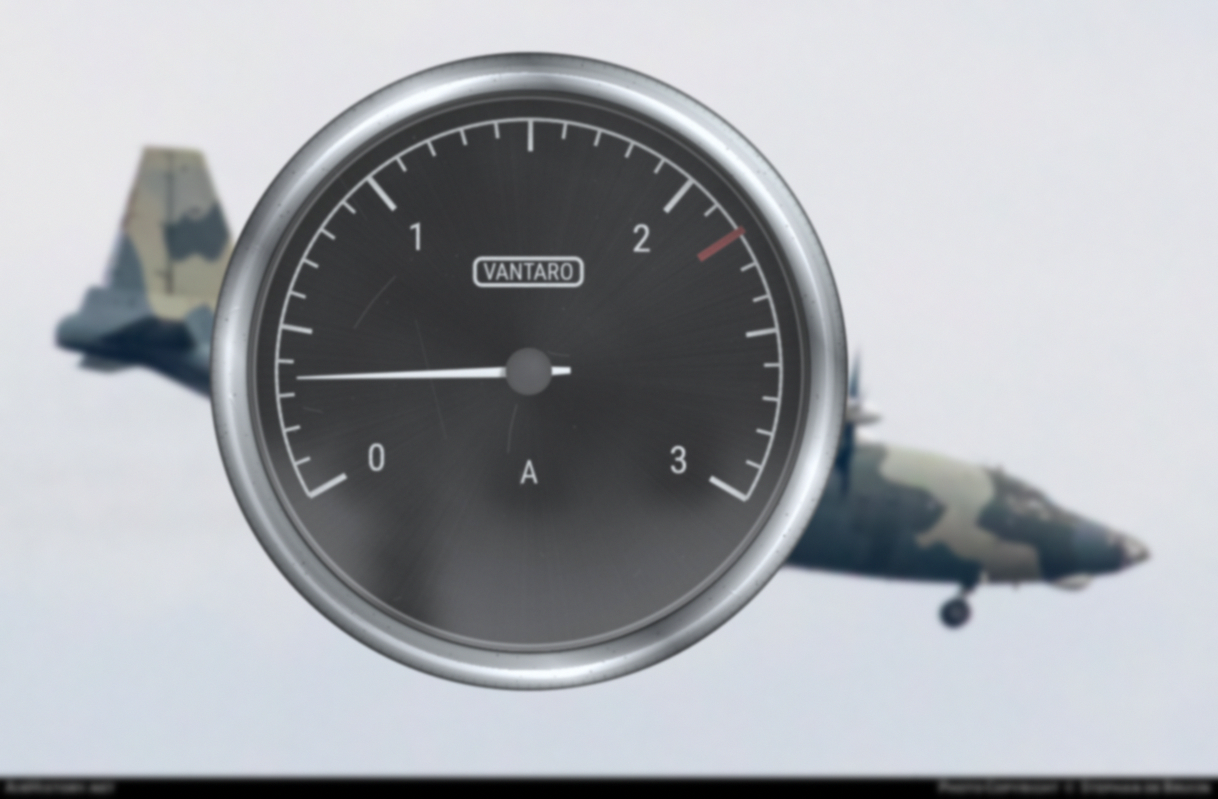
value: **0.35** A
